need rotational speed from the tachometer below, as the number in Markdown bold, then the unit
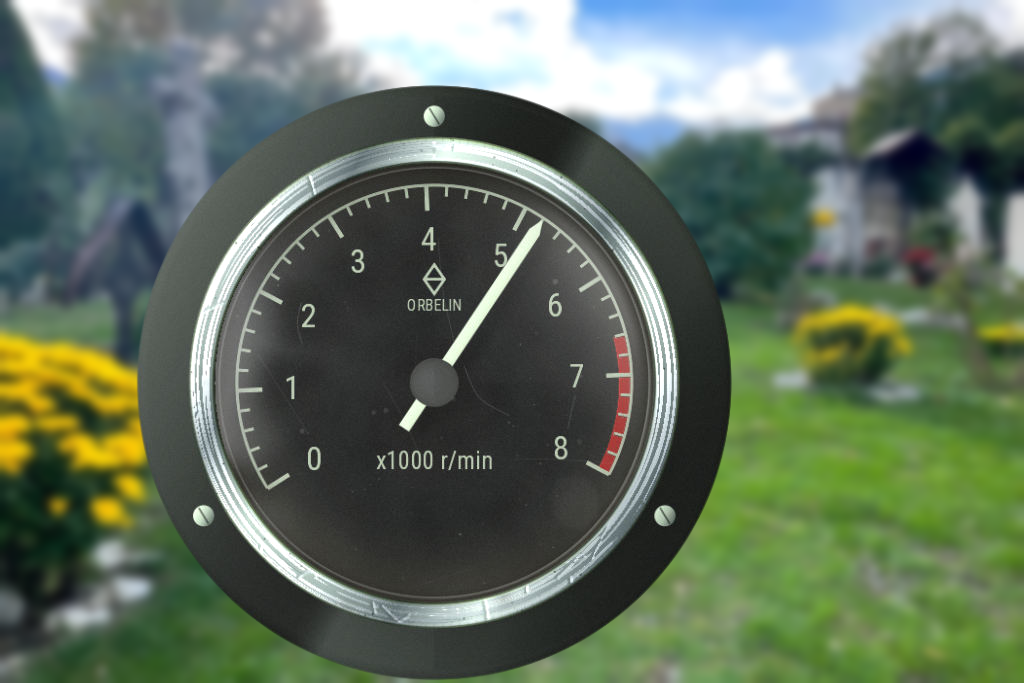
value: **5200** rpm
